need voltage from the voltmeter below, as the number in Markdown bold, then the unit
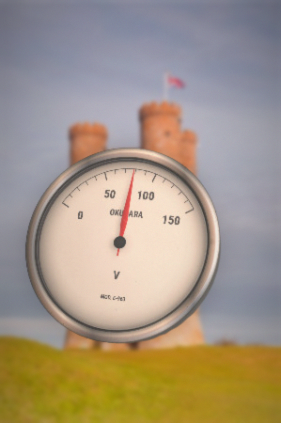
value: **80** V
